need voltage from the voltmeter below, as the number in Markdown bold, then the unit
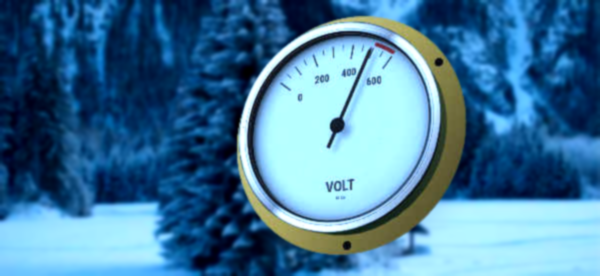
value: **500** V
